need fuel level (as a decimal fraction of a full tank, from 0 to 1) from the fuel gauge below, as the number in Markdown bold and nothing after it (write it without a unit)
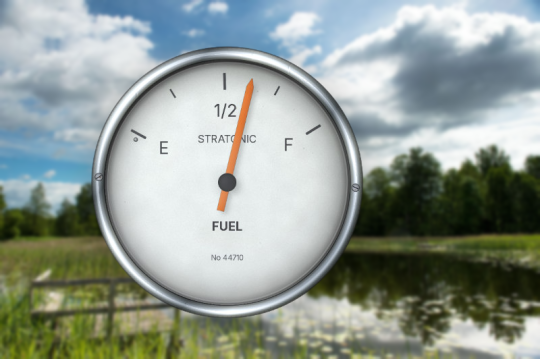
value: **0.625**
